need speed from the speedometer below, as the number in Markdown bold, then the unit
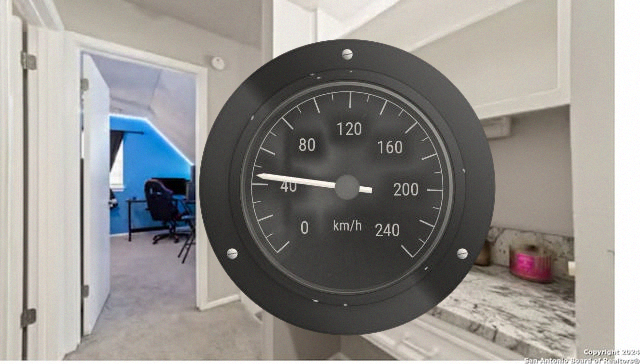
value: **45** km/h
